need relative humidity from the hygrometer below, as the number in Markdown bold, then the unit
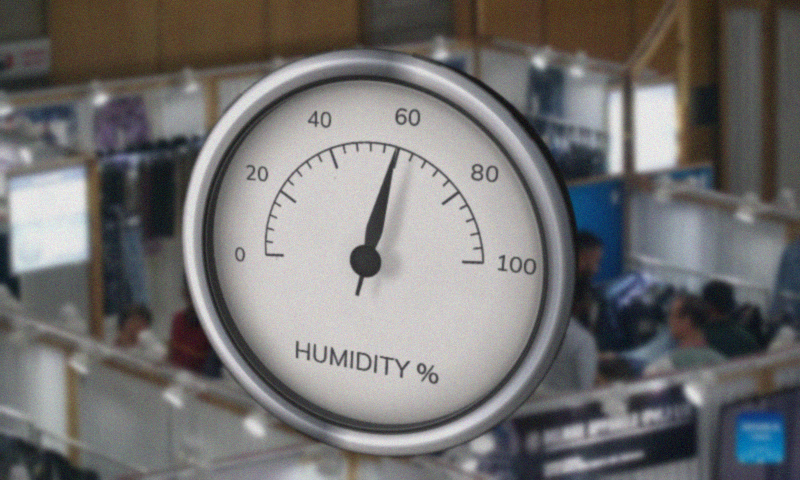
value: **60** %
